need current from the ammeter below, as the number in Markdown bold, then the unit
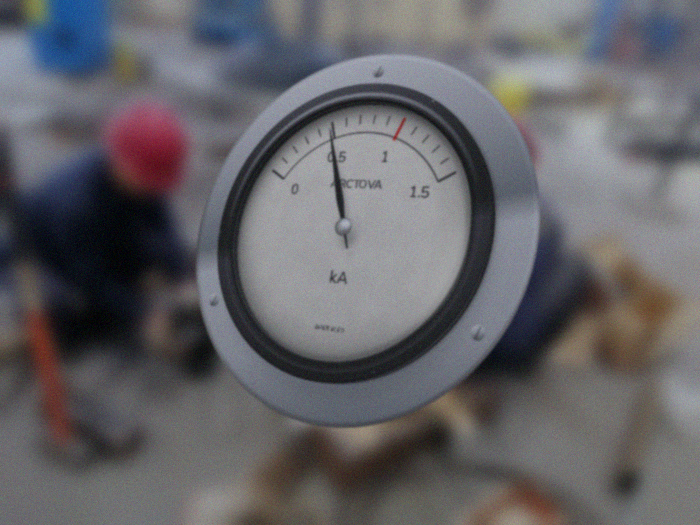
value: **0.5** kA
